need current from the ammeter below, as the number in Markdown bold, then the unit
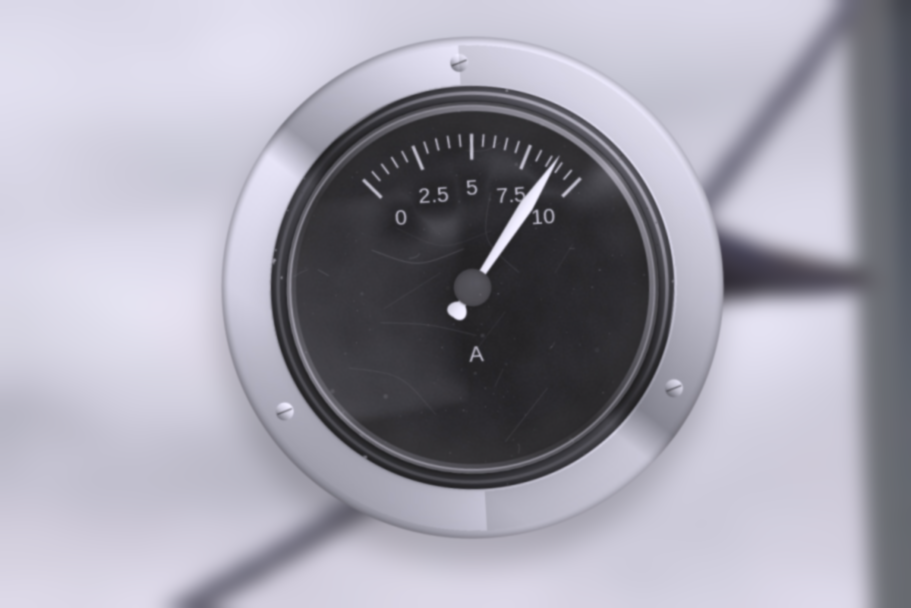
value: **8.75** A
